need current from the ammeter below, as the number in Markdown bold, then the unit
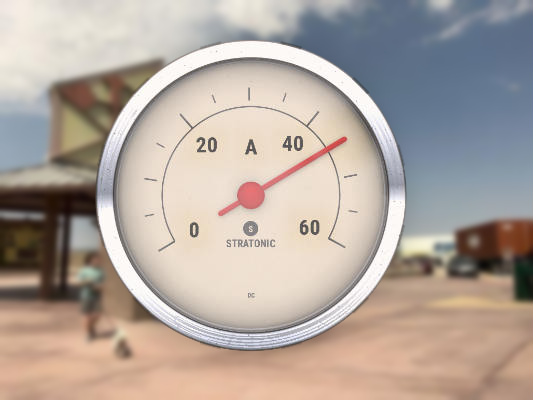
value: **45** A
